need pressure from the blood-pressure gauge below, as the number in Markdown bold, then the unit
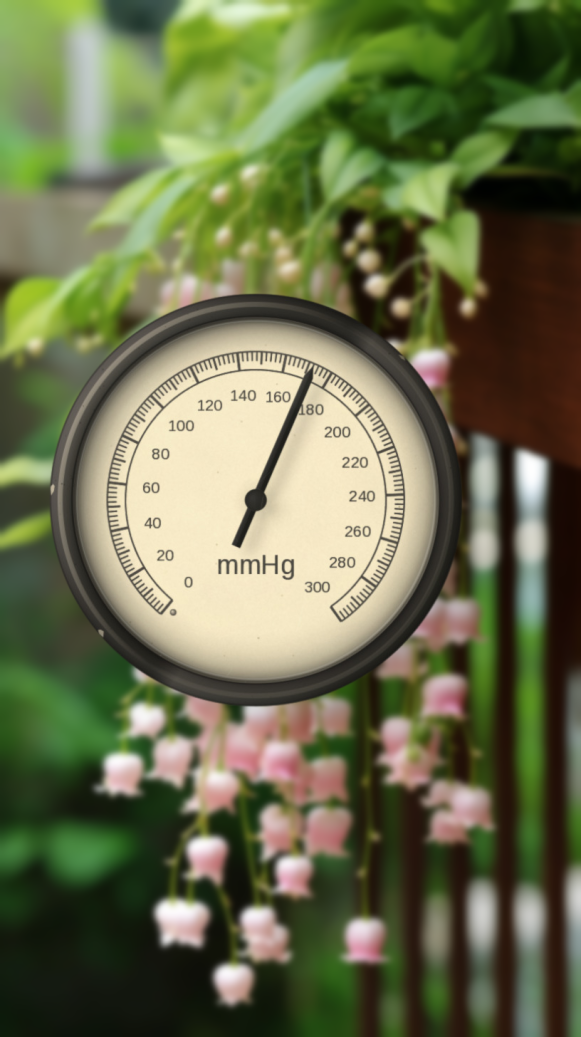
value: **172** mmHg
